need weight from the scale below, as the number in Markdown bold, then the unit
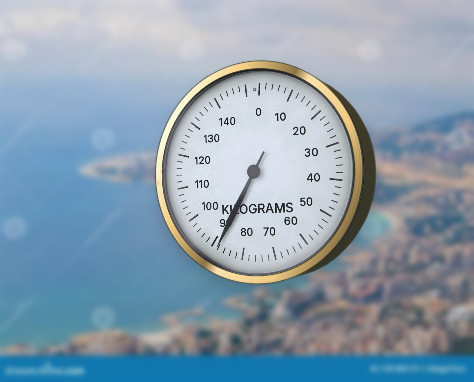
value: **88** kg
